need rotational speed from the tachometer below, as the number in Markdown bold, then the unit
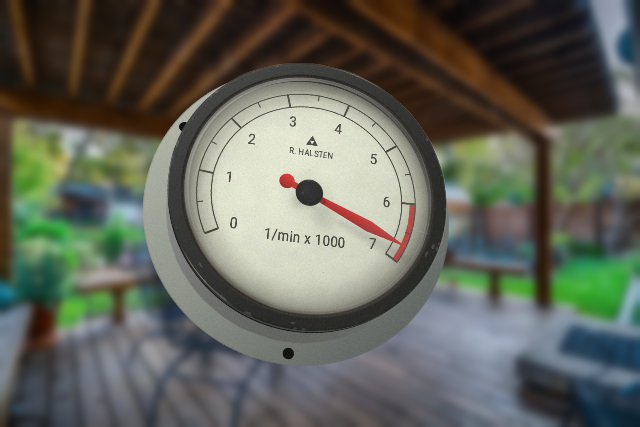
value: **6750** rpm
